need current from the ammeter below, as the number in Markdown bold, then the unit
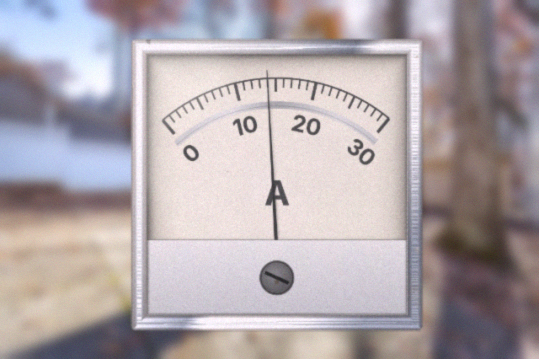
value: **14** A
